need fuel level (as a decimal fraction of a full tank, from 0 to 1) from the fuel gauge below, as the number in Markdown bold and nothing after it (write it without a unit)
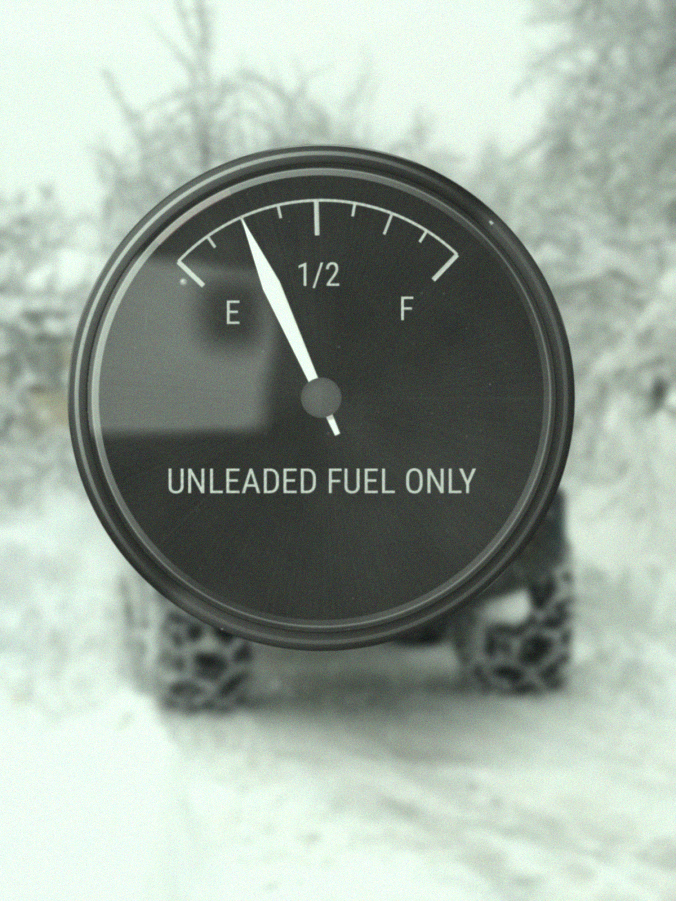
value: **0.25**
